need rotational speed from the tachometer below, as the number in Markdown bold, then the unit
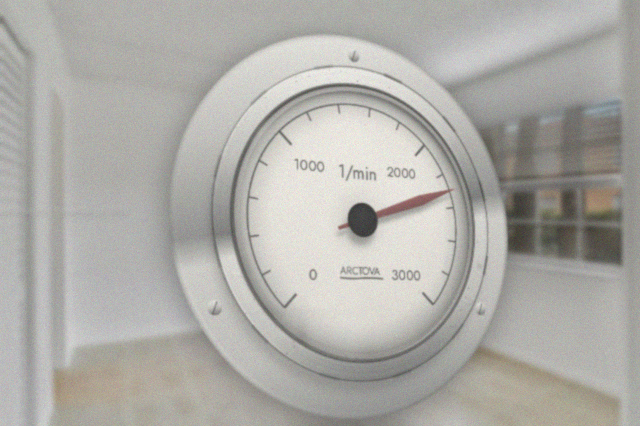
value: **2300** rpm
